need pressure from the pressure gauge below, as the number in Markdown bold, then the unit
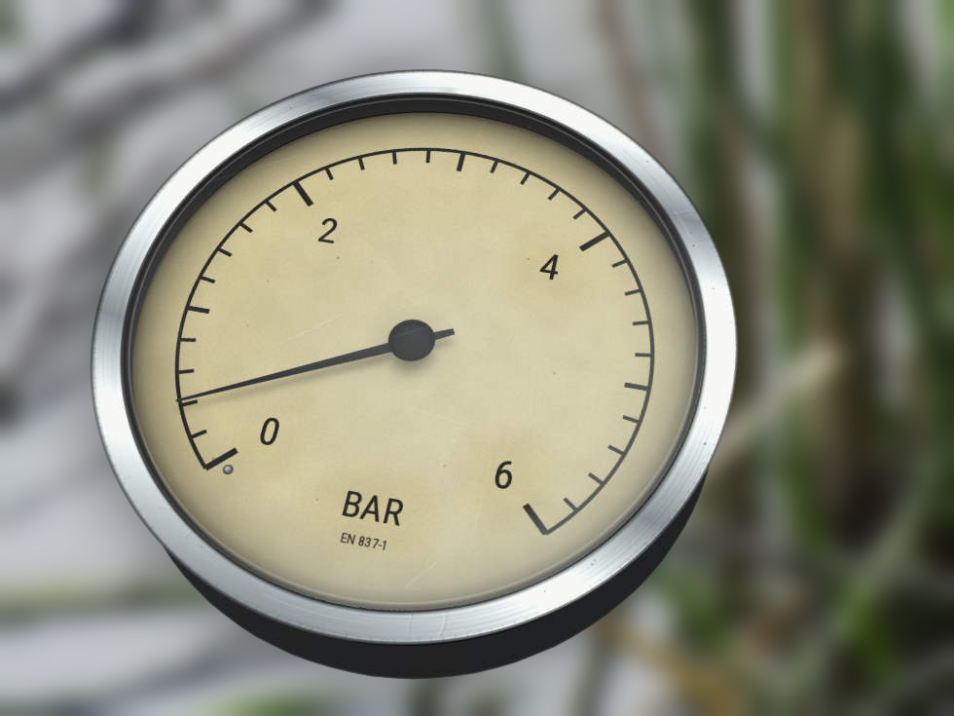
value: **0.4** bar
